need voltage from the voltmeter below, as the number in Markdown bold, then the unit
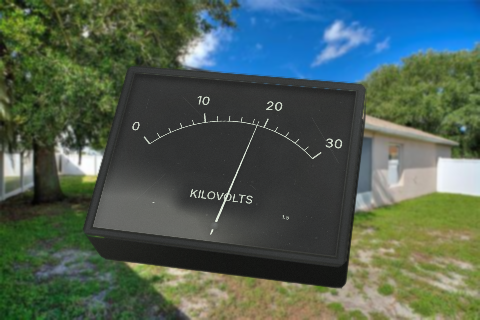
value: **19** kV
